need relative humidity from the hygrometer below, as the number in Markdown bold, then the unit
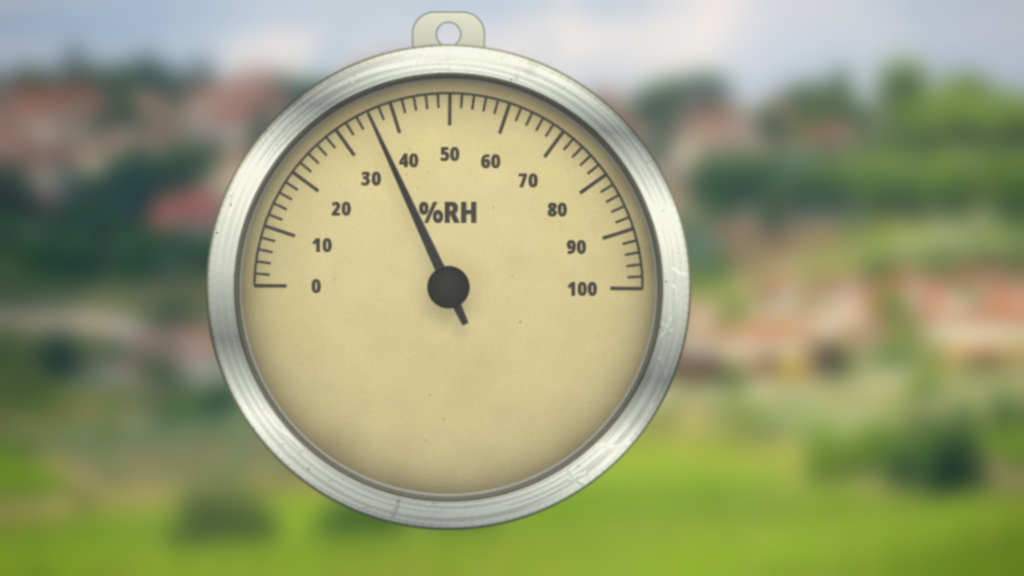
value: **36** %
